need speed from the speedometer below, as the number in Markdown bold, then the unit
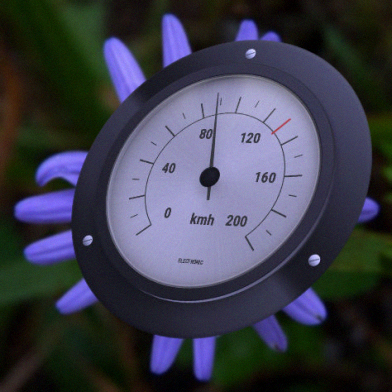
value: **90** km/h
